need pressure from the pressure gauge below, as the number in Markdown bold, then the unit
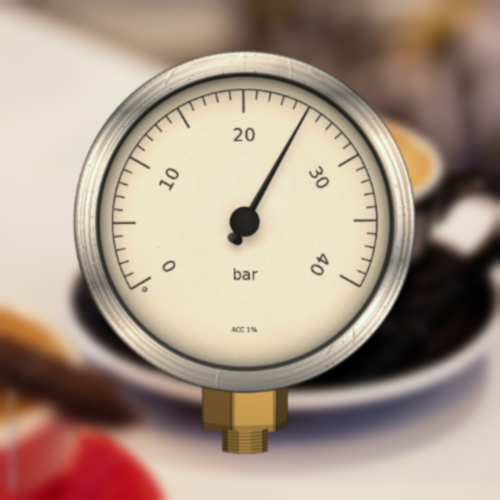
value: **25** bar
